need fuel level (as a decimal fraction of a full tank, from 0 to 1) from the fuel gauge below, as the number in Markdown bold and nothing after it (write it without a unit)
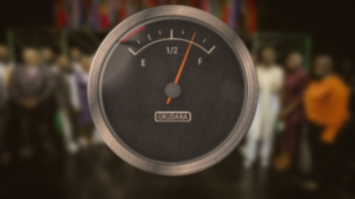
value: **0.75**
